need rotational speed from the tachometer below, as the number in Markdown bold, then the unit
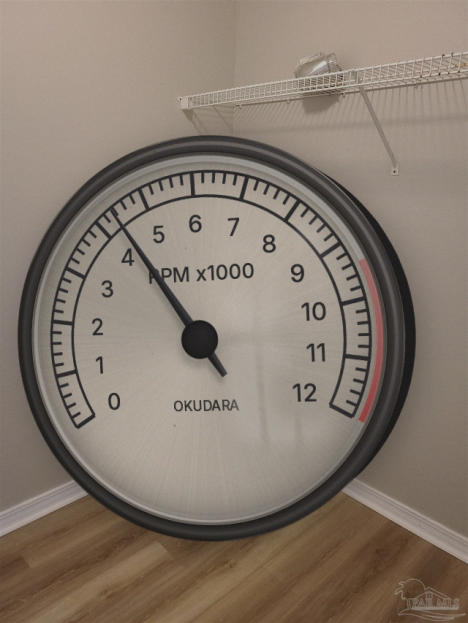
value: **4400** rpm
